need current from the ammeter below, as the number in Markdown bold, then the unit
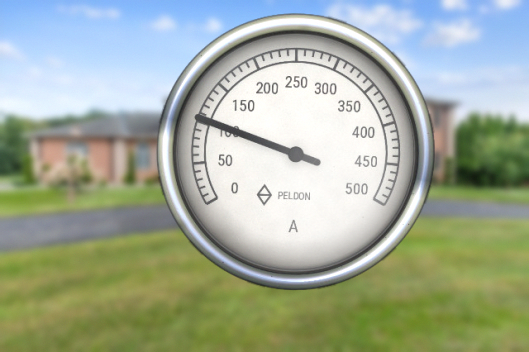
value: **105** A
